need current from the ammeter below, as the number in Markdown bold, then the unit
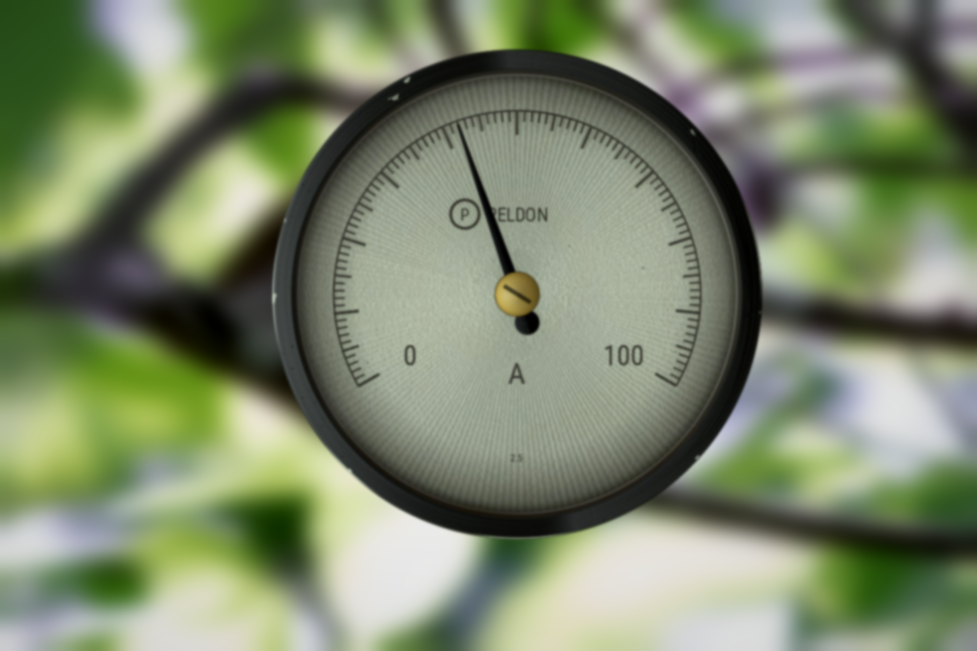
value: **42** A
